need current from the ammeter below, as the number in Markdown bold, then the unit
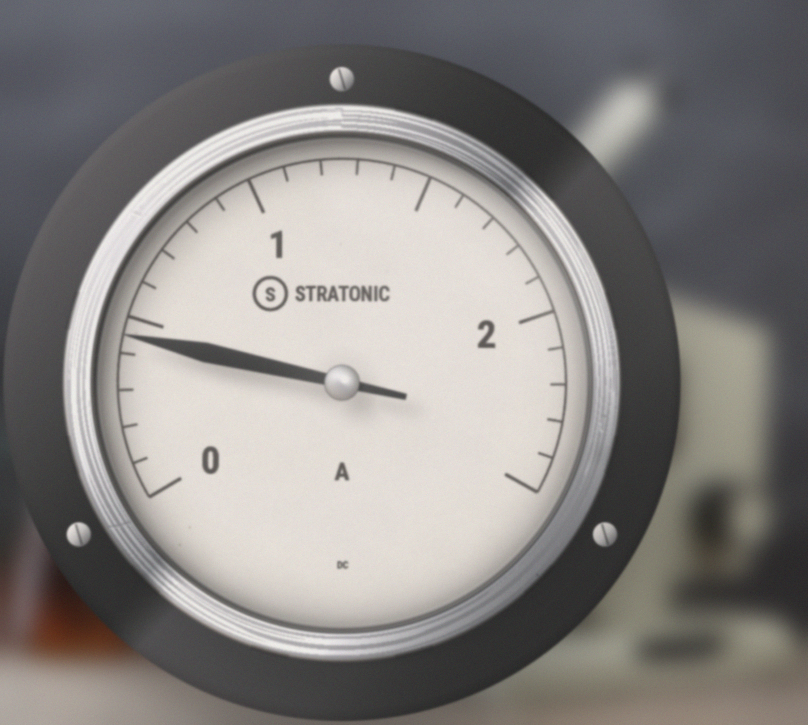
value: **0.45** A
